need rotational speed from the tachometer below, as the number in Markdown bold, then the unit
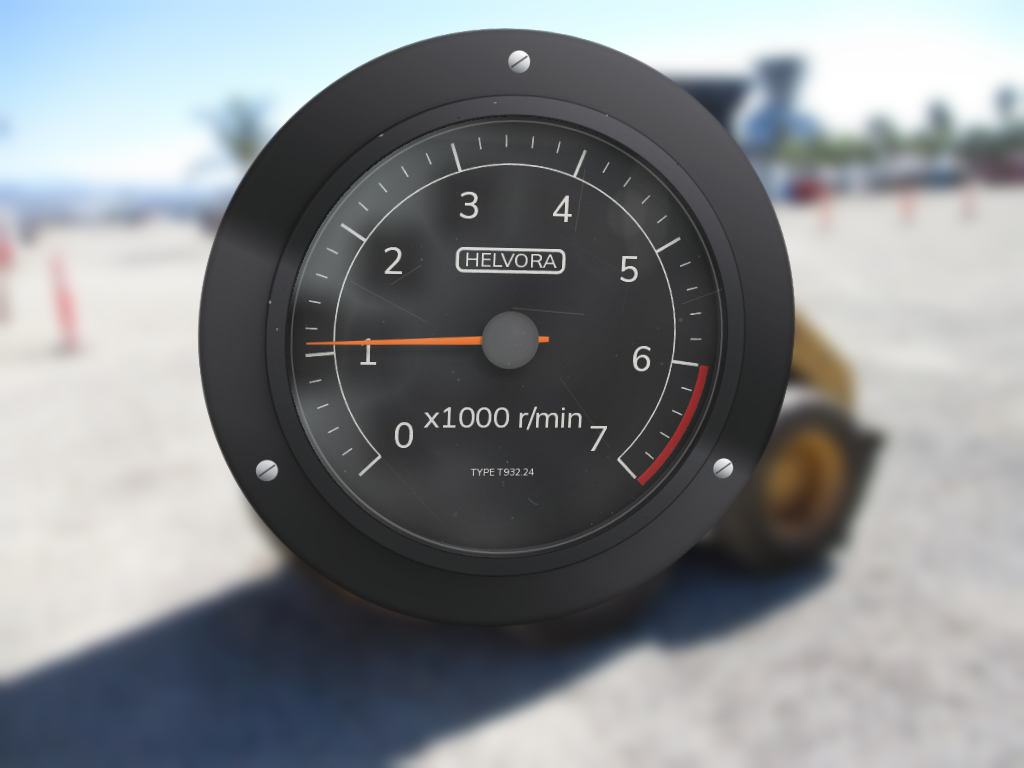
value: **1100** rpm
